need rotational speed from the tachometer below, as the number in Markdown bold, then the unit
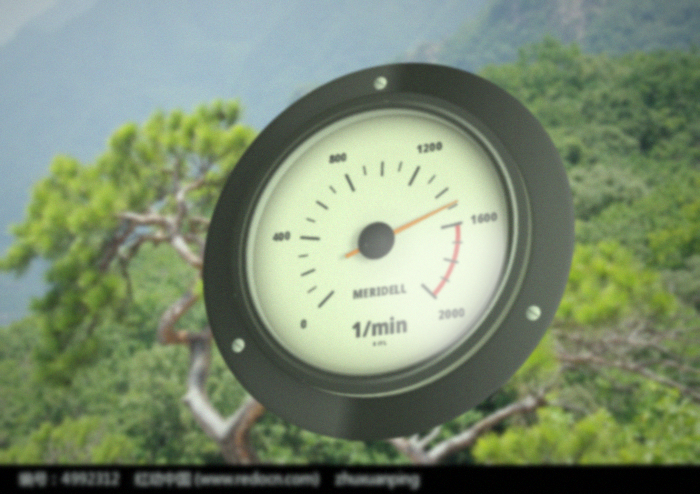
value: **1500** rpm
